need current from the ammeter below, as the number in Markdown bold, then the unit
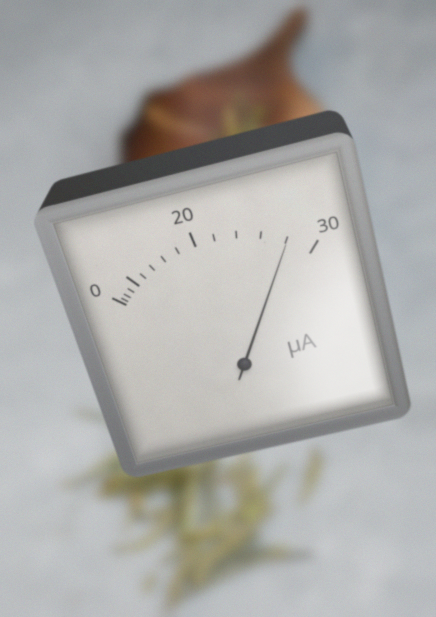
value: **28** µA
